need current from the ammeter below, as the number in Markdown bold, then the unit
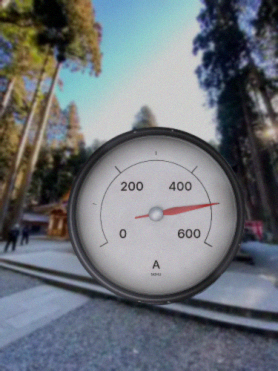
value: **500** A
